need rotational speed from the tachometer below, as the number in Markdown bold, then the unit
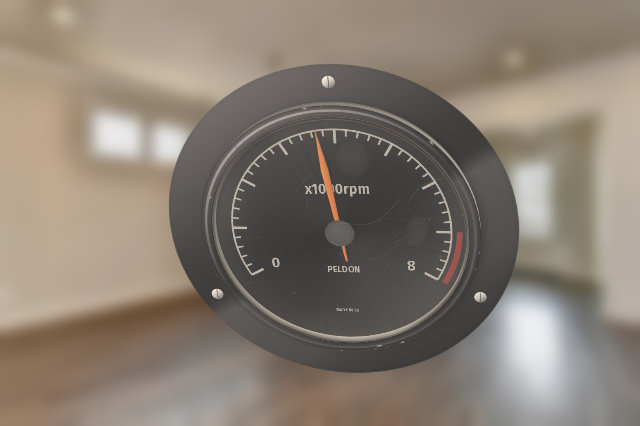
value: **3700** rpm
